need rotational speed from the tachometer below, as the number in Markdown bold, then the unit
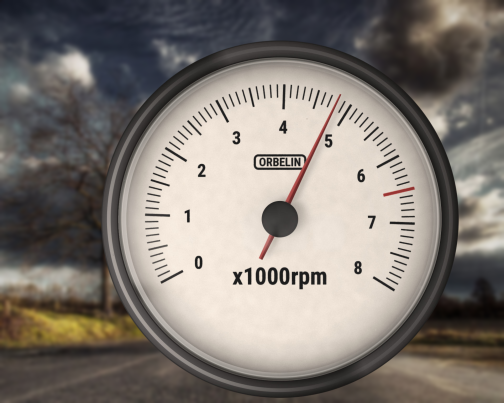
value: **4800** rpm
